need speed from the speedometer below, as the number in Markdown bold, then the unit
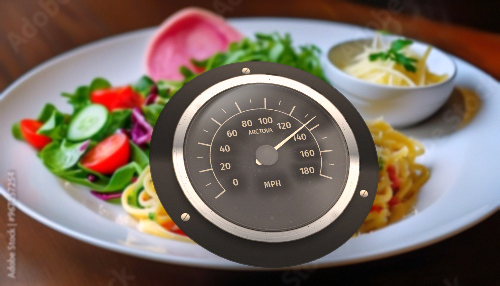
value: **135** mph
